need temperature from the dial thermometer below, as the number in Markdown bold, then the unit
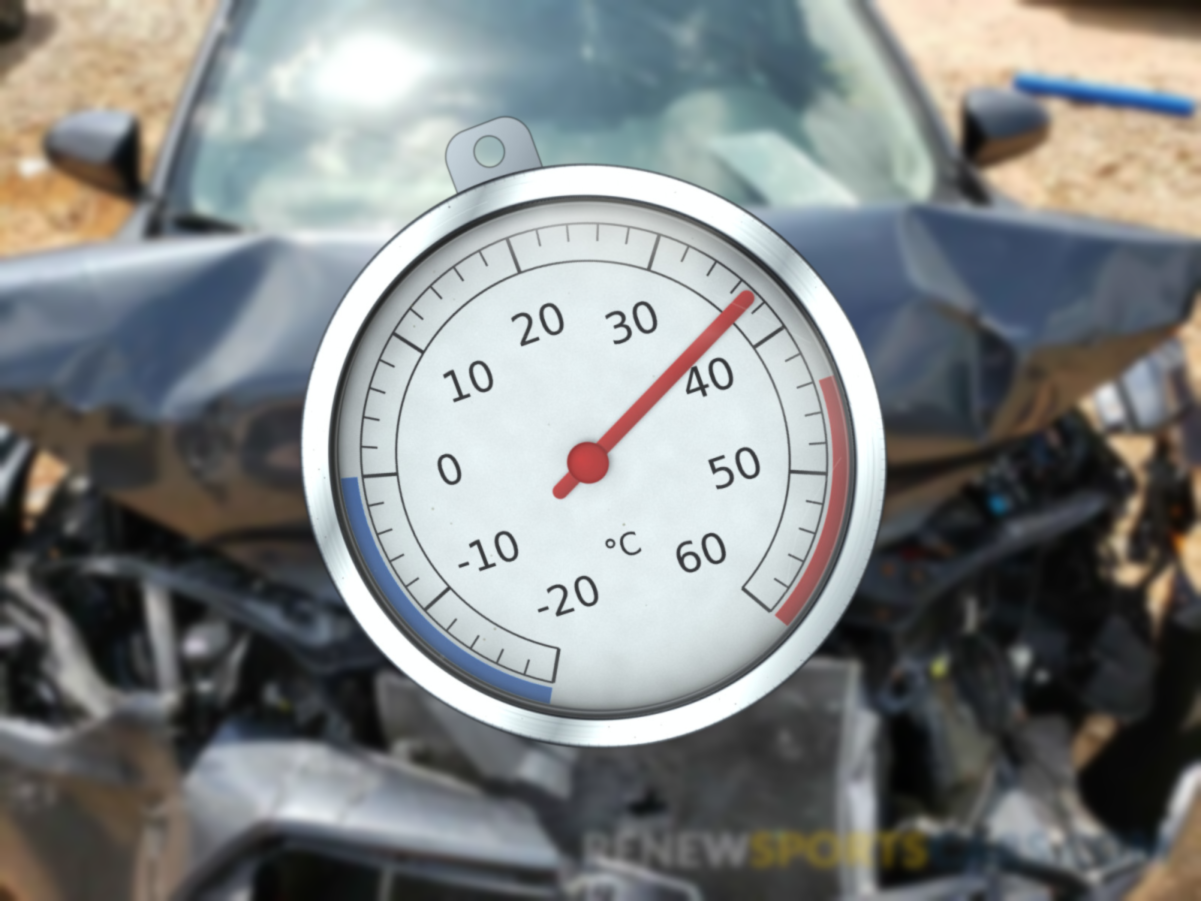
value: **37** °C
